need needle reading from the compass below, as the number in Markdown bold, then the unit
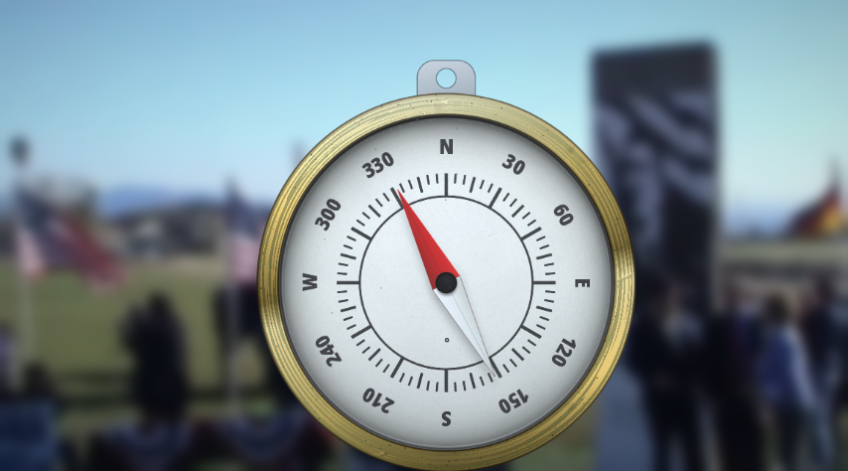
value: **332.5** °
